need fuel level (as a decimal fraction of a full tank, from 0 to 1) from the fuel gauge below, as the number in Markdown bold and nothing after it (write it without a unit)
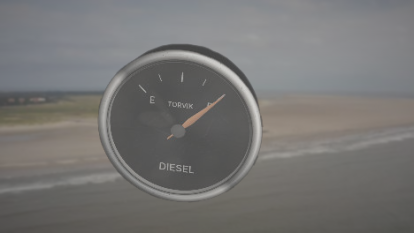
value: **1**
